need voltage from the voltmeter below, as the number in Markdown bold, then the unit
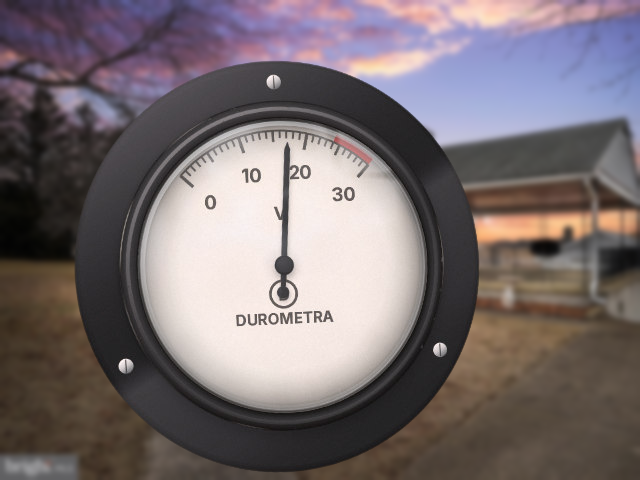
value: **17** V
